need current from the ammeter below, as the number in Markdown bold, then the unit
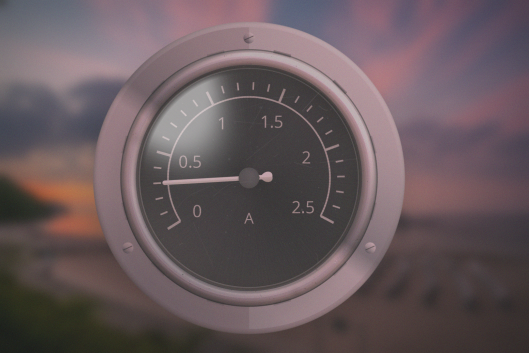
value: **0.3** A
